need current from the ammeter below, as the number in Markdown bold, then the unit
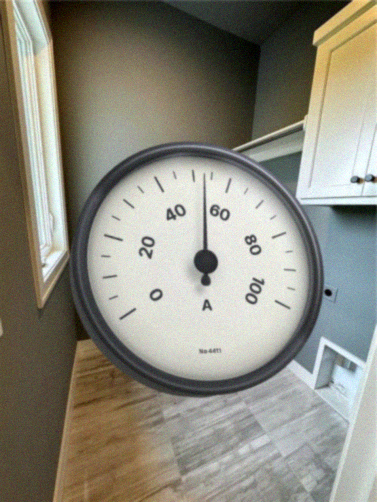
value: **52.5** A
